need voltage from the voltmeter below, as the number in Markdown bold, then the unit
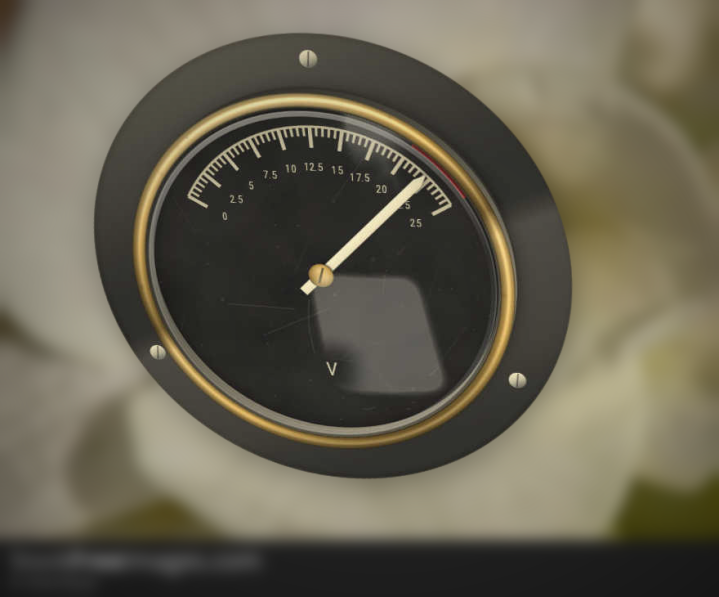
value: **22** V
